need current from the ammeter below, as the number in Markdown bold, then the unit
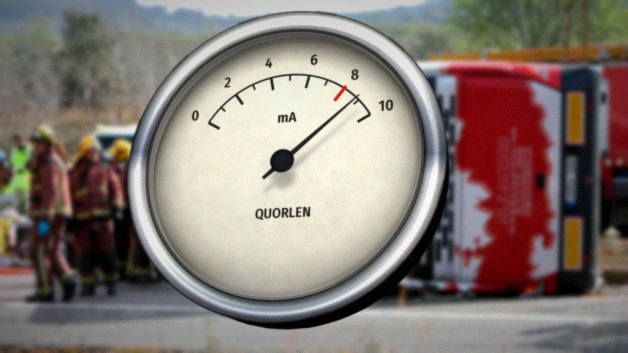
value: **9** mA
